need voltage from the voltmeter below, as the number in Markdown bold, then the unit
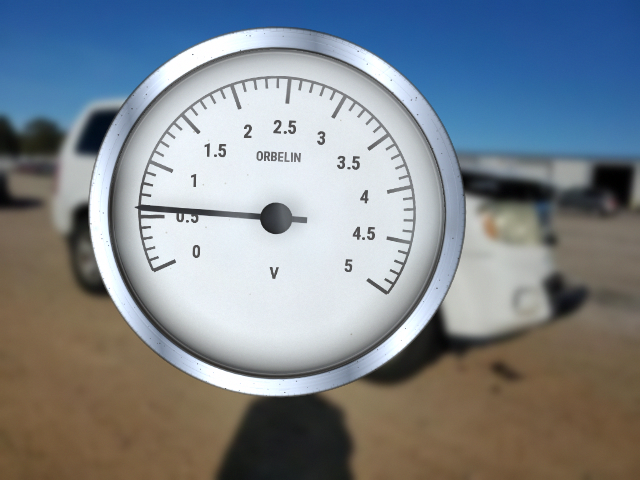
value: **0.6** V
